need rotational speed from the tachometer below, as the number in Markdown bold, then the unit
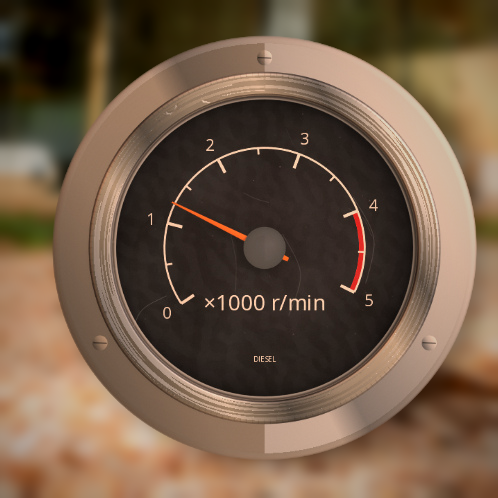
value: **1250** rpm
